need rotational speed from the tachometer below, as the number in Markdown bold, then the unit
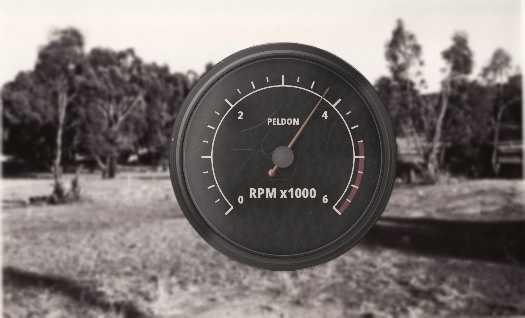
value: **3750** rpm
